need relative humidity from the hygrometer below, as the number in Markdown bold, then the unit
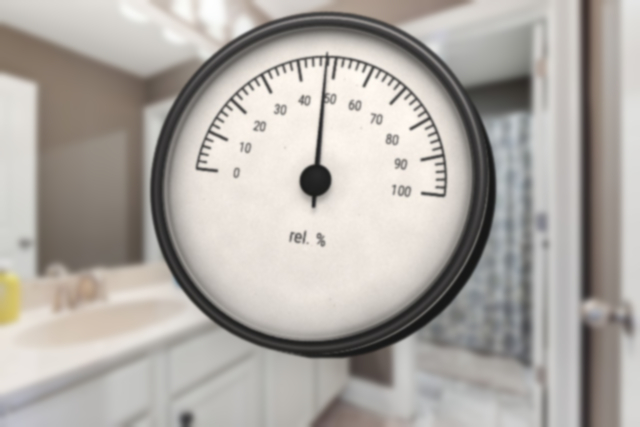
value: **48** %
